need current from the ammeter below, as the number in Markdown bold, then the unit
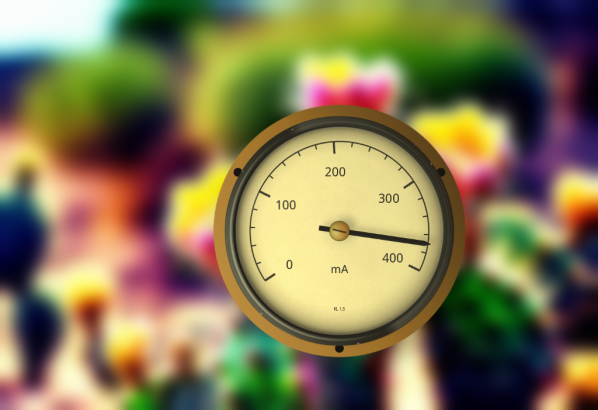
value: **370** mA
